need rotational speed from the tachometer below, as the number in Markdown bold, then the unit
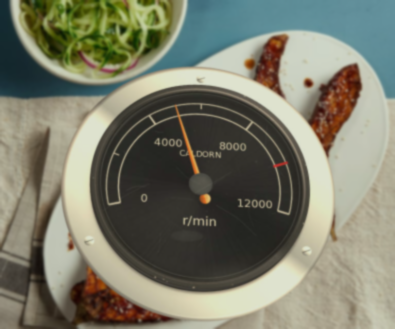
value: **5000** rpm
